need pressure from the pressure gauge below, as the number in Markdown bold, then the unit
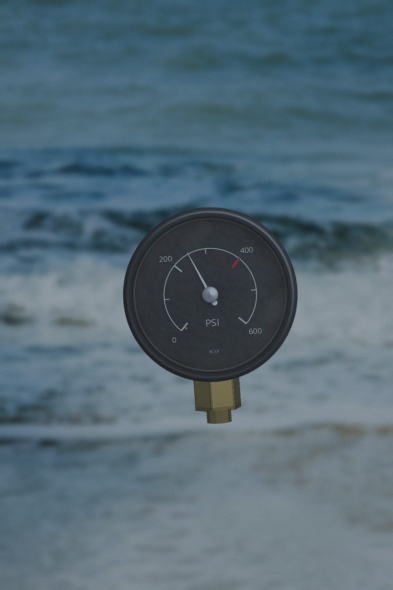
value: **250** psi
